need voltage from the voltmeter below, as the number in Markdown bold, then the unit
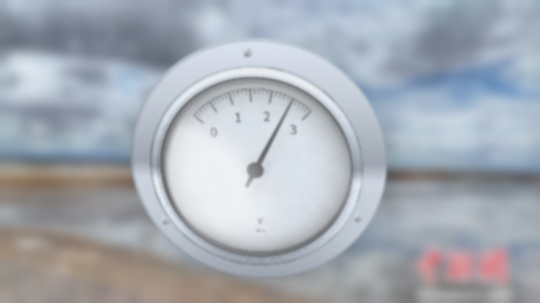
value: **2.5** V
